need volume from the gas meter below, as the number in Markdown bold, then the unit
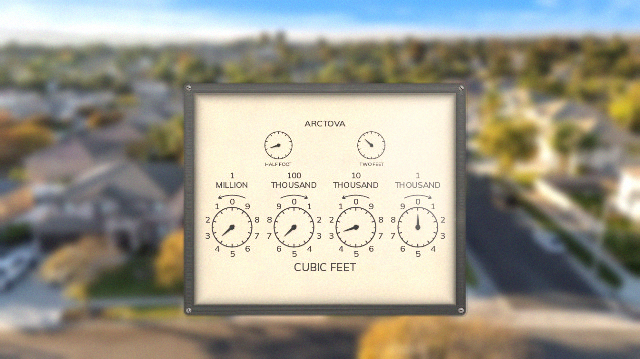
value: **363000** ft³
